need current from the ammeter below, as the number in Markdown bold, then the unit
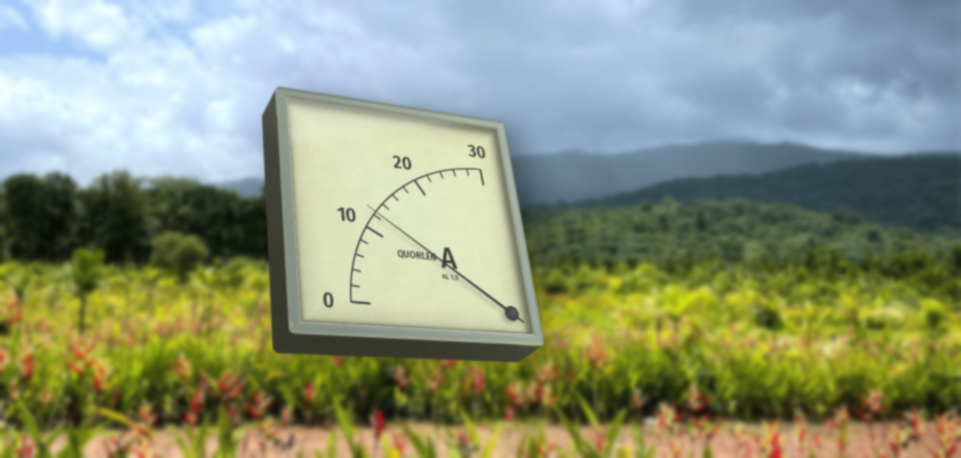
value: **12** A
